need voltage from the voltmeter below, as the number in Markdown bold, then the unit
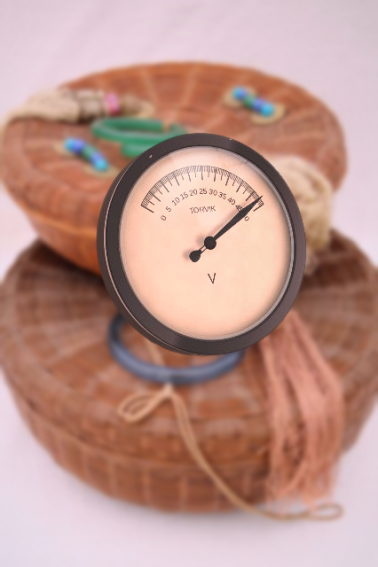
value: **47.5** V
